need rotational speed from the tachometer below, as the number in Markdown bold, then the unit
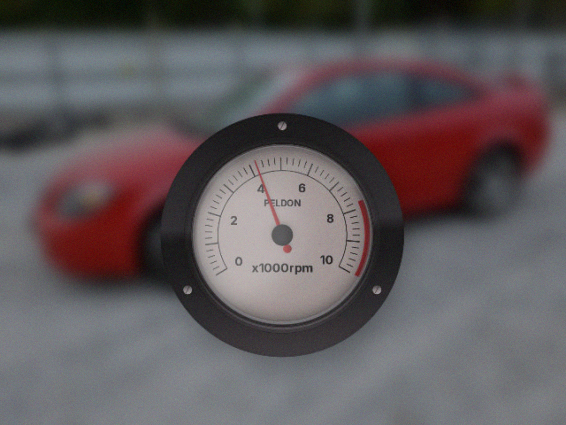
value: **4200** rpm
